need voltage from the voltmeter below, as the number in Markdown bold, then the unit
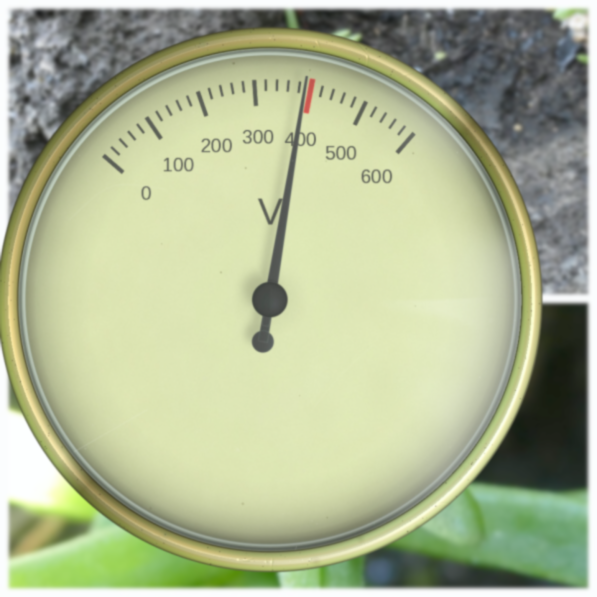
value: **390** V
